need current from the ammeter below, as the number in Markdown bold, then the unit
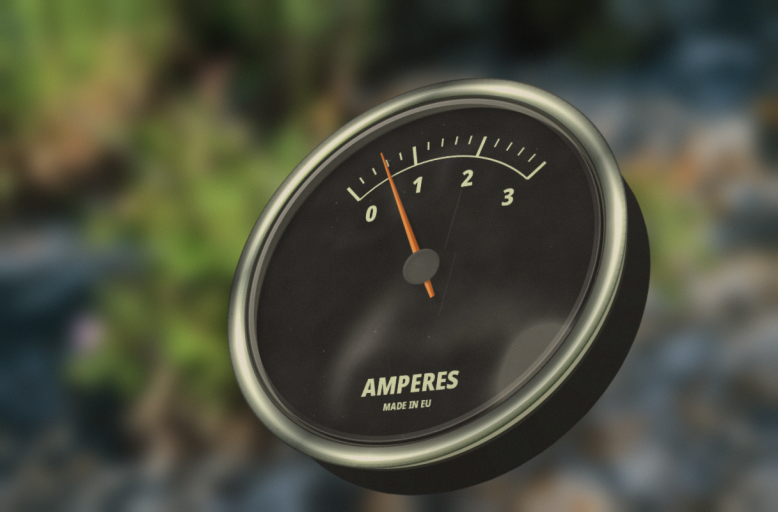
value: **0.6** A
